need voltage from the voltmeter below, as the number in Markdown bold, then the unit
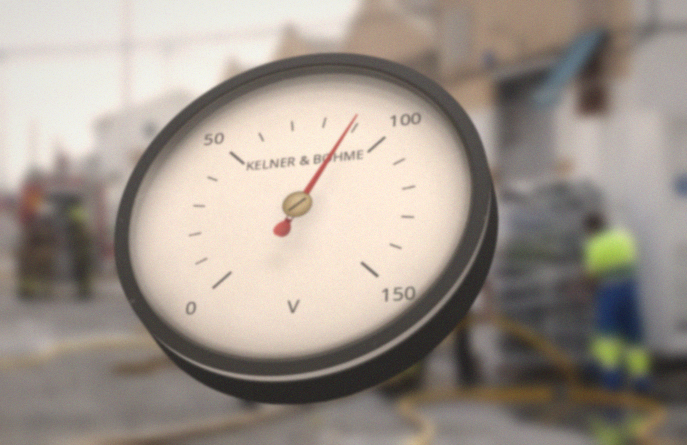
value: **90** V
